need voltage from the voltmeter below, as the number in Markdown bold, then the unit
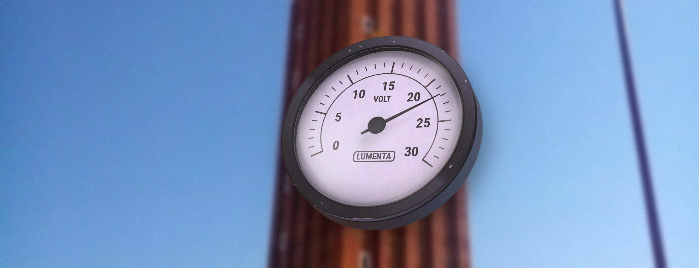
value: **22** V
